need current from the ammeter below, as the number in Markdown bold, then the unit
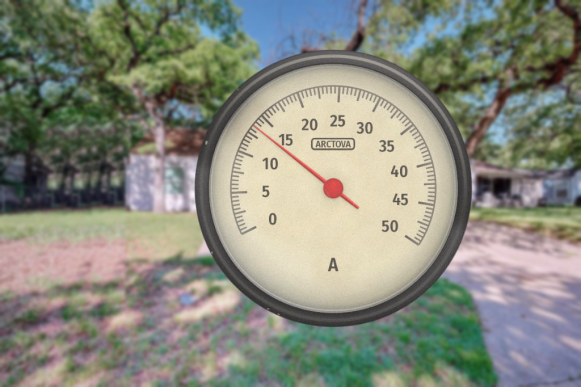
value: **13.5** A
